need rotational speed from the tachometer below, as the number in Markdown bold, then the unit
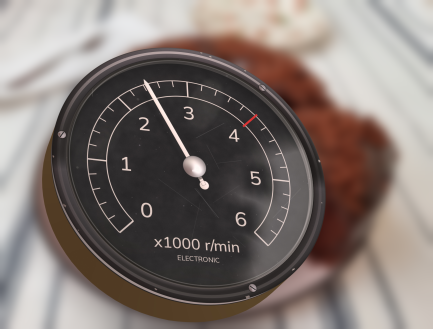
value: **2400** rpm
